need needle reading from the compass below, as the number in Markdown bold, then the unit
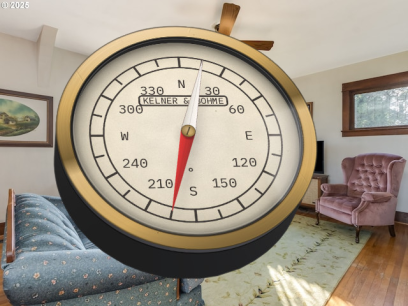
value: **195** °
